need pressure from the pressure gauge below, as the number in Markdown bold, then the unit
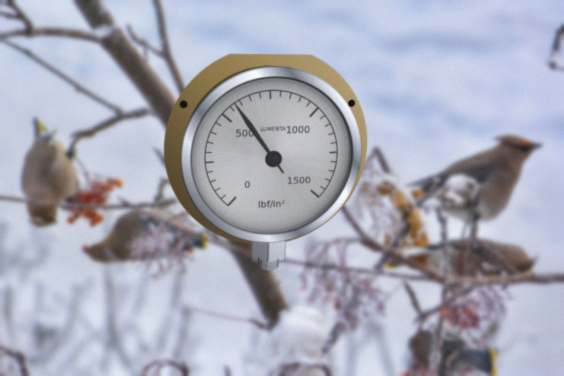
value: **575** psi
